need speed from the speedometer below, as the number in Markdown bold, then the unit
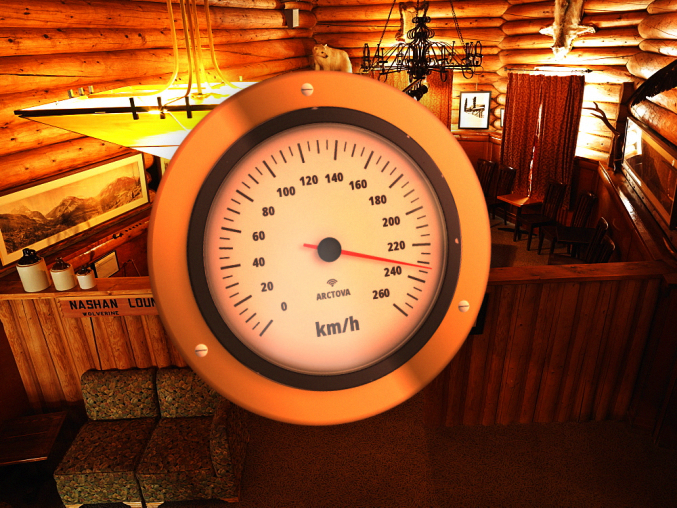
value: **232.5** km/h
